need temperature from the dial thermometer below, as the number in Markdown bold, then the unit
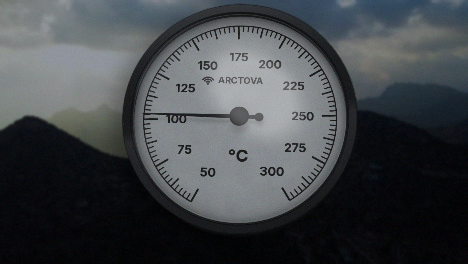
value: **102.5** °C
